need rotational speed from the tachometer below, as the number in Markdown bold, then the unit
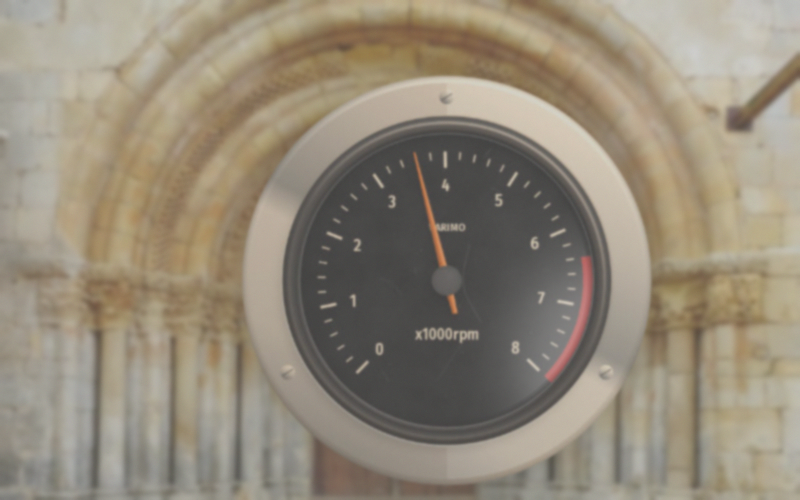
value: **3600** rpm
